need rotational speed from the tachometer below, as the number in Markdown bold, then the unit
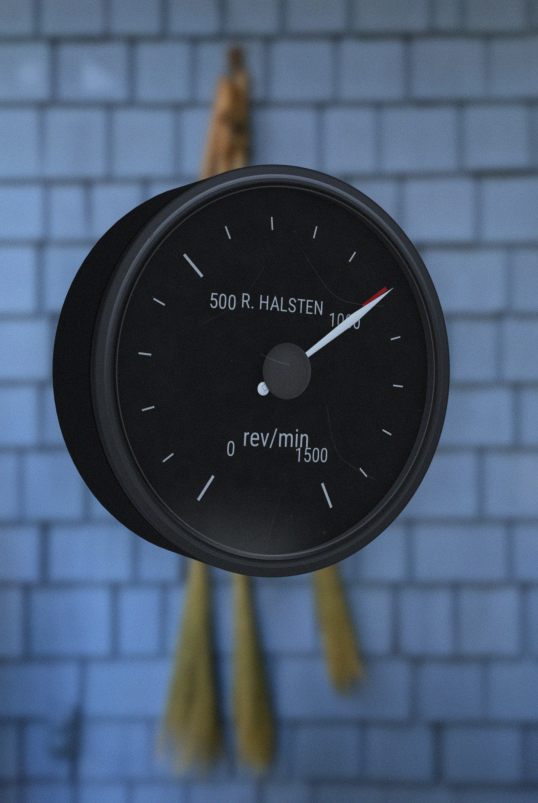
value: **1000** rpm
